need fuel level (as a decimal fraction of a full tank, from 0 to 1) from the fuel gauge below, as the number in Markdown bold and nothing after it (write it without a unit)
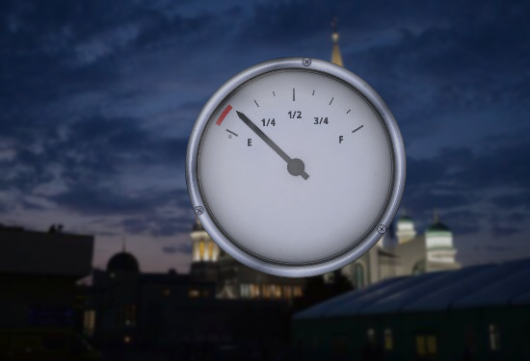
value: **0.125**
